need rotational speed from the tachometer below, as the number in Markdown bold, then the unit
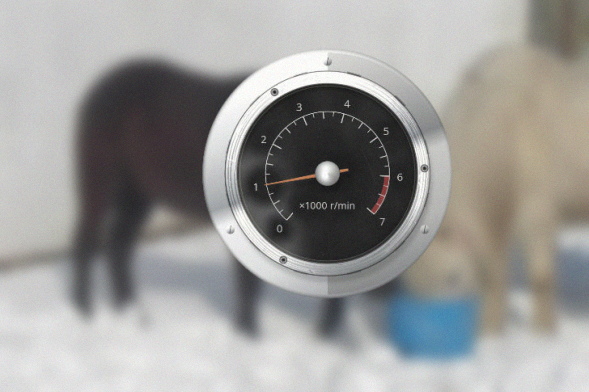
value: **1000** rpm
